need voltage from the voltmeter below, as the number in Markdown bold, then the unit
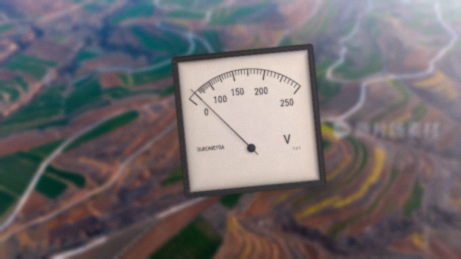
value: **50** V
